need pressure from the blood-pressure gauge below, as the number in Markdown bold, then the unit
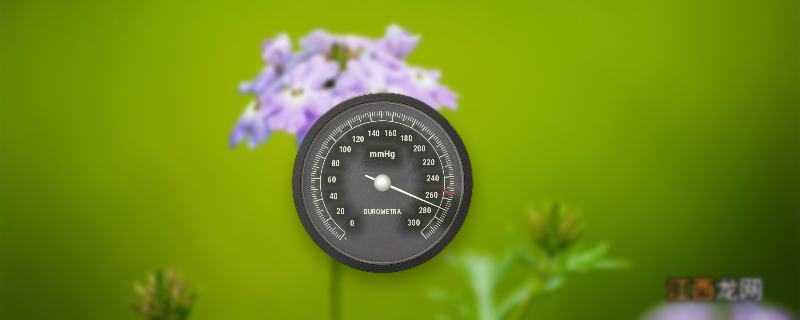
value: **270** mmHg
